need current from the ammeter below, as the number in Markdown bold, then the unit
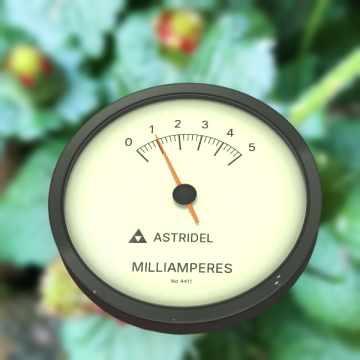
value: **1** mA
